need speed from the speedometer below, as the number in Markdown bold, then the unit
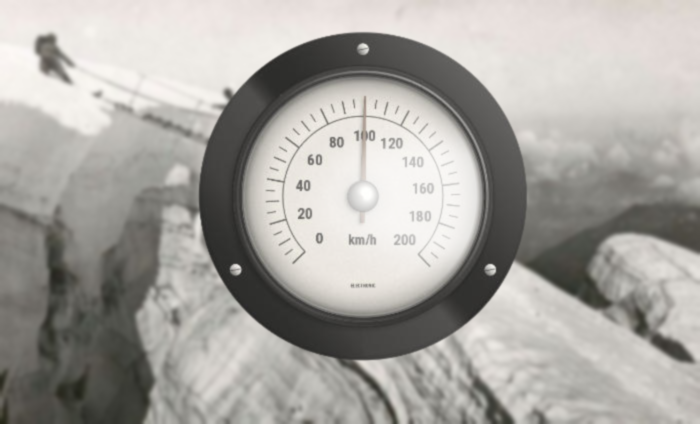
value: **100** km/h
